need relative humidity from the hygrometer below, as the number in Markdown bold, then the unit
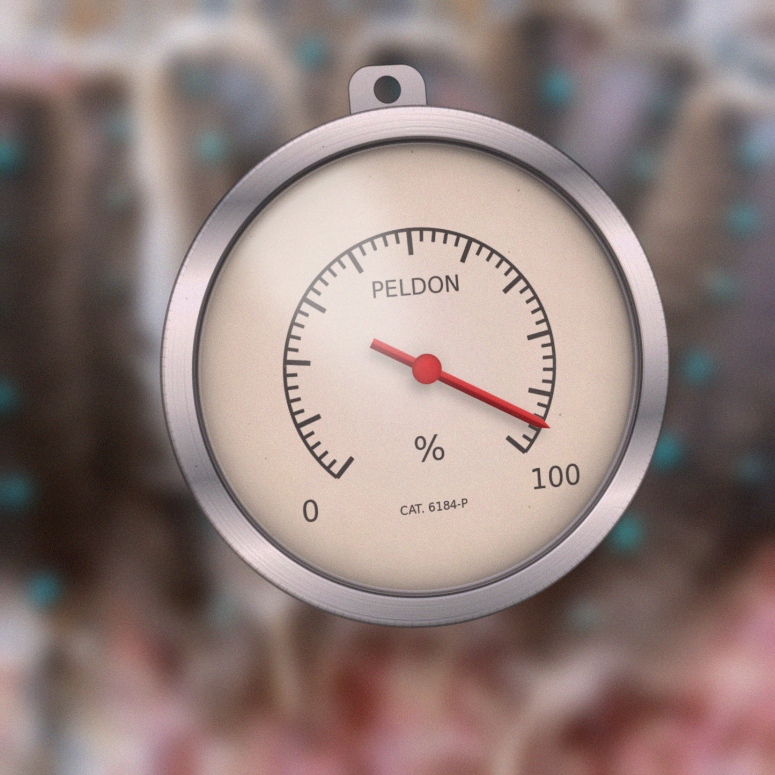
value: **95** %
